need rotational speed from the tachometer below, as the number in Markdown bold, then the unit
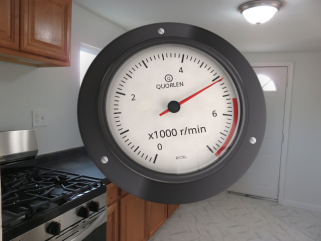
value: **5100** rpm
